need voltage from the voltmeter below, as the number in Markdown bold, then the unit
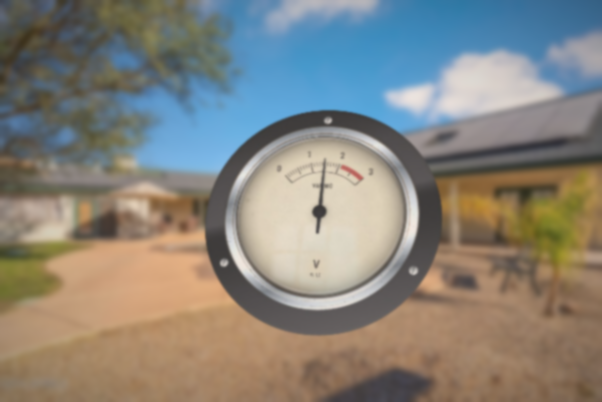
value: **1.5** V
